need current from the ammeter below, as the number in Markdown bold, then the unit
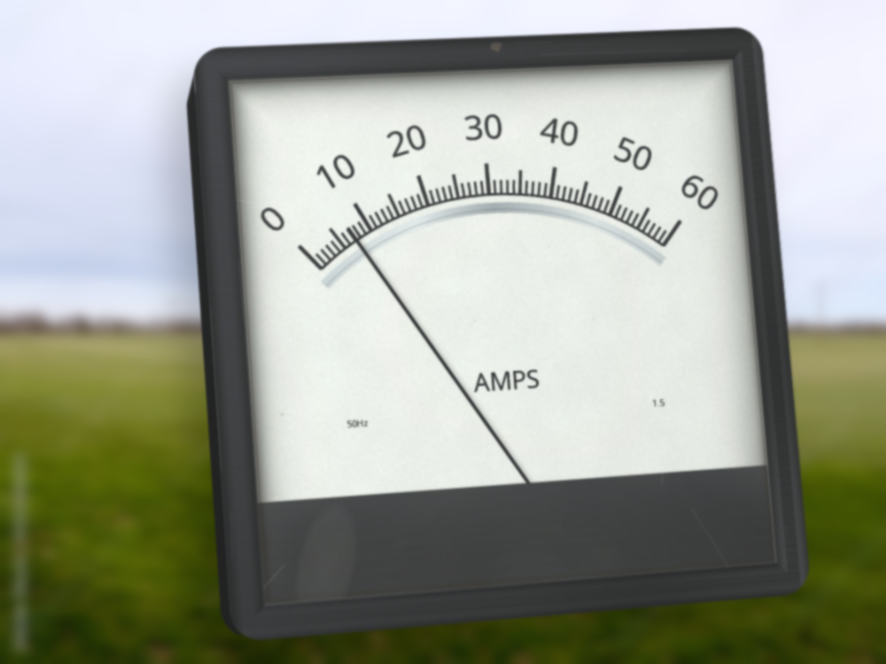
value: **7** A
